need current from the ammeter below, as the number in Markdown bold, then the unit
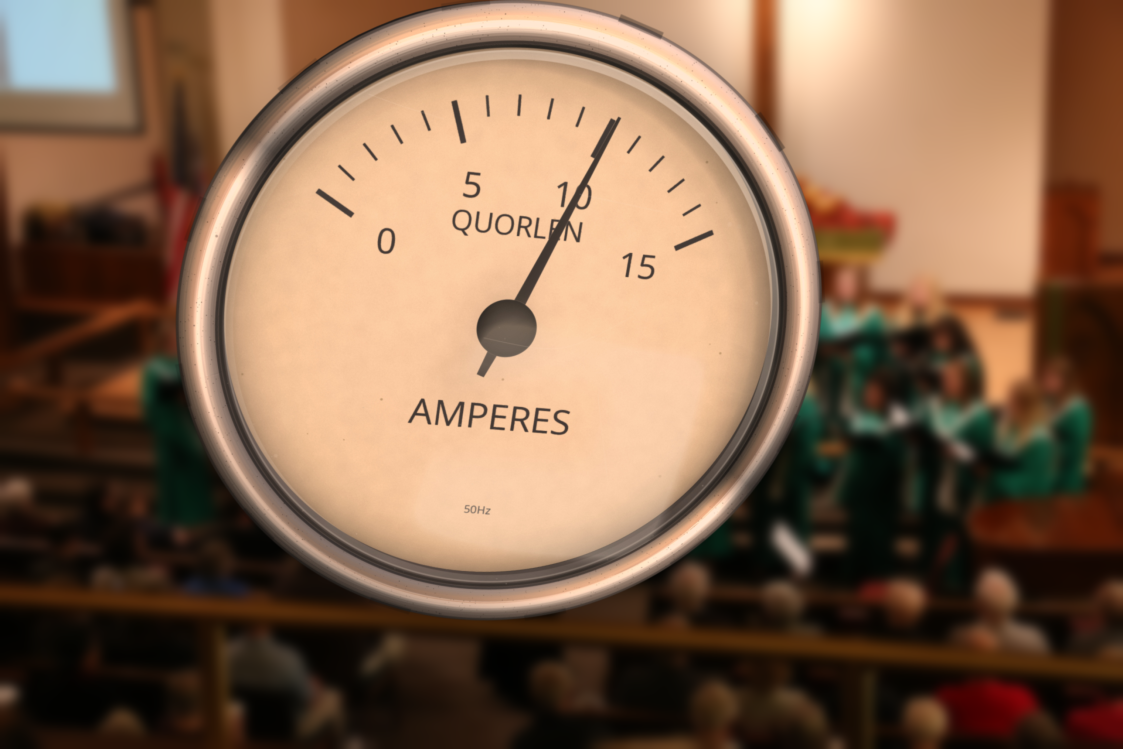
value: **10** A
